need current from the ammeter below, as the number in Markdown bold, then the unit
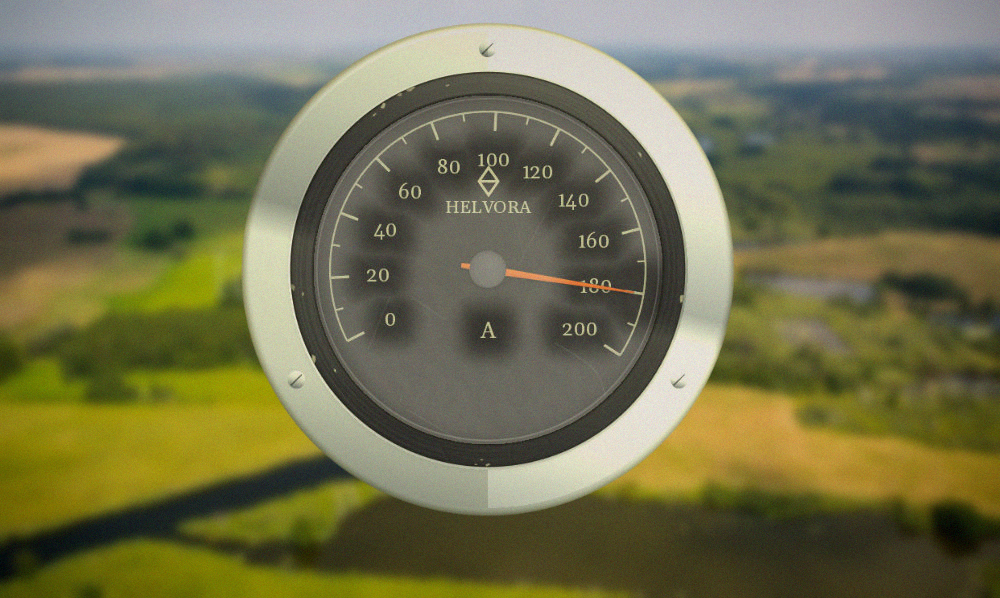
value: **180** A
